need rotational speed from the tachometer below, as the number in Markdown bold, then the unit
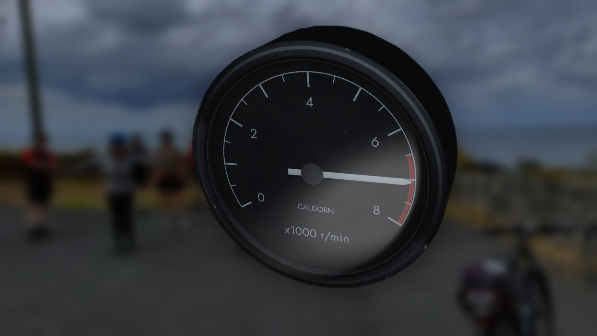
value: **7000** rpm
